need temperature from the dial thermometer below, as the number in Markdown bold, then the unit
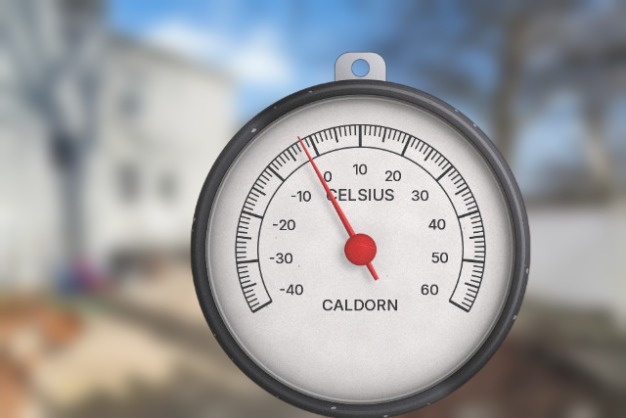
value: **-2** °C
